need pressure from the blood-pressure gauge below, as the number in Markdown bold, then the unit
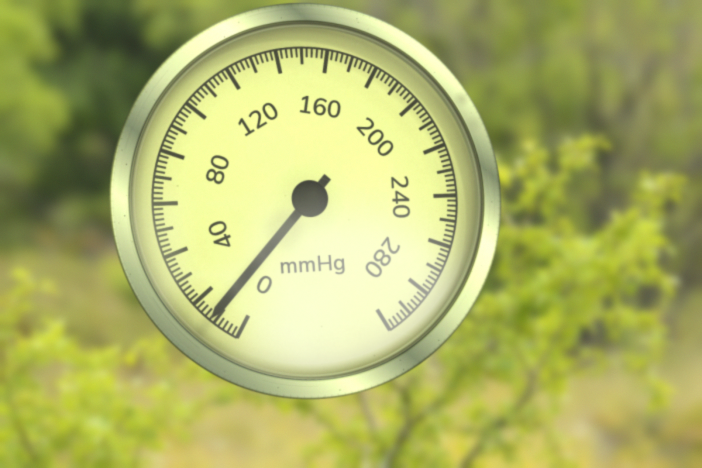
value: **12** mmHg
